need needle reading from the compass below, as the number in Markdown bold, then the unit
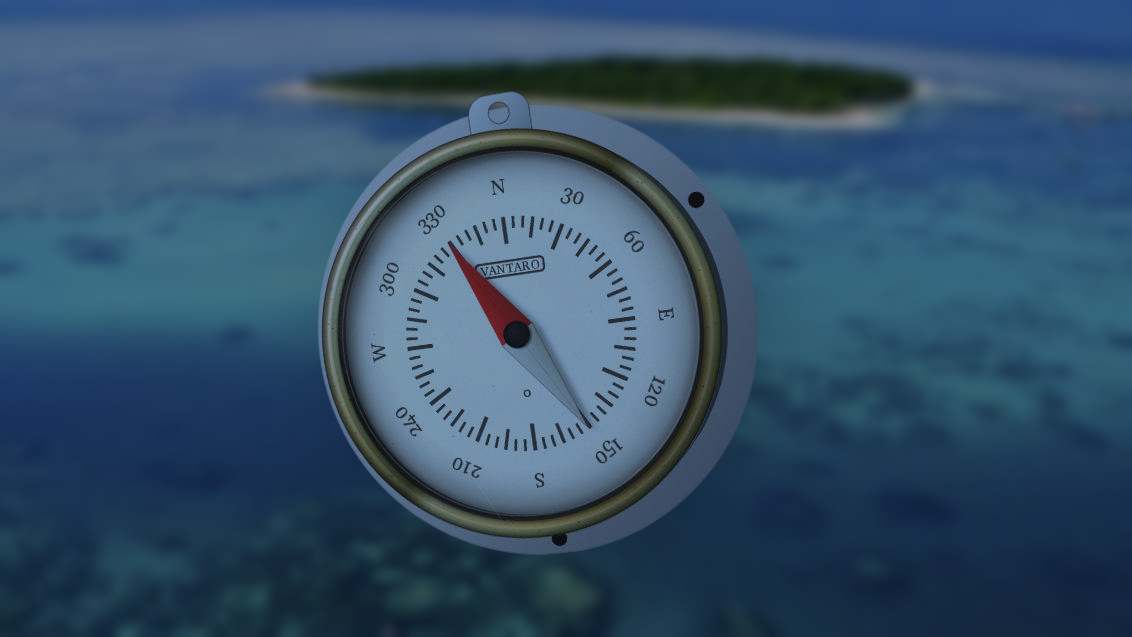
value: **330** °
